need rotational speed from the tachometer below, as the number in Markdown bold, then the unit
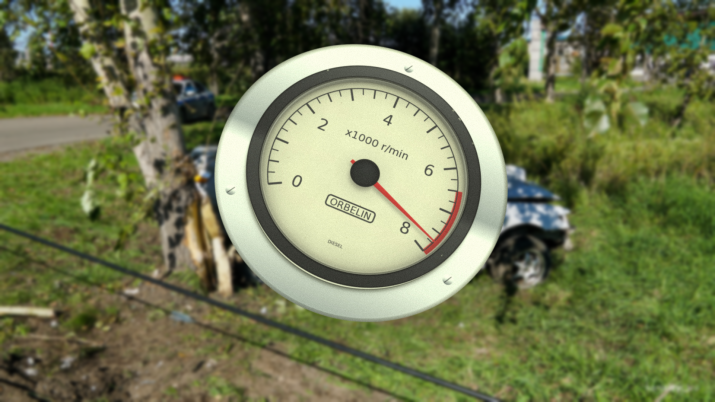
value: **7750** rpm
